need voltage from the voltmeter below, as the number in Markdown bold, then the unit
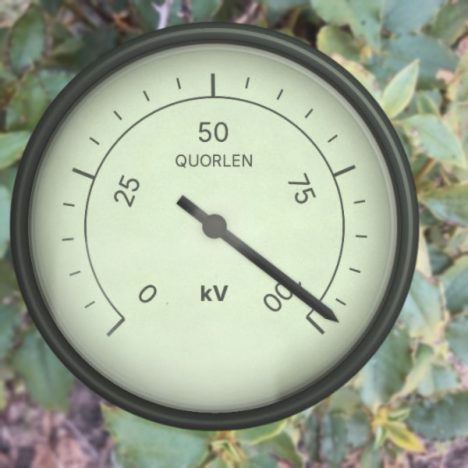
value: **97.5** kV
